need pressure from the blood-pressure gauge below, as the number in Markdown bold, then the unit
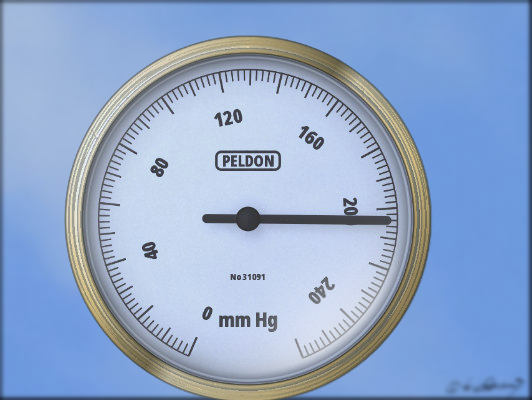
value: **204** mmHg
